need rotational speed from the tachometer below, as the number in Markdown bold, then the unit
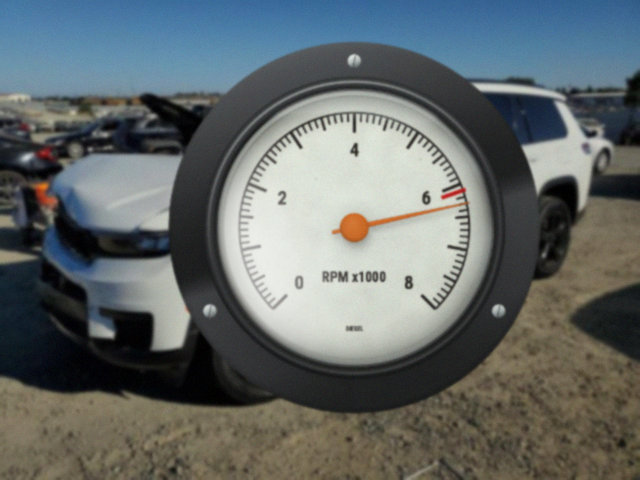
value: **6300** rpm
